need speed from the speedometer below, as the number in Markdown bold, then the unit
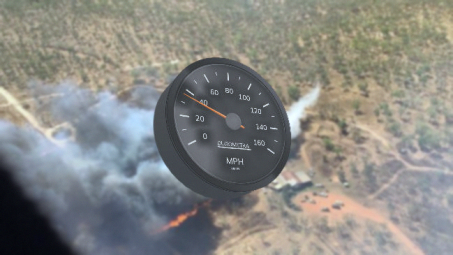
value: **35** mph
